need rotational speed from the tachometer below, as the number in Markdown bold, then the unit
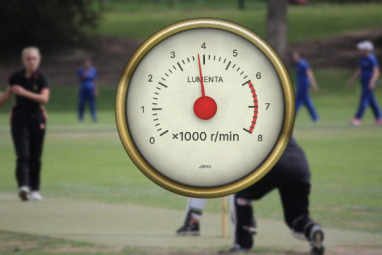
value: **3800** rpm
